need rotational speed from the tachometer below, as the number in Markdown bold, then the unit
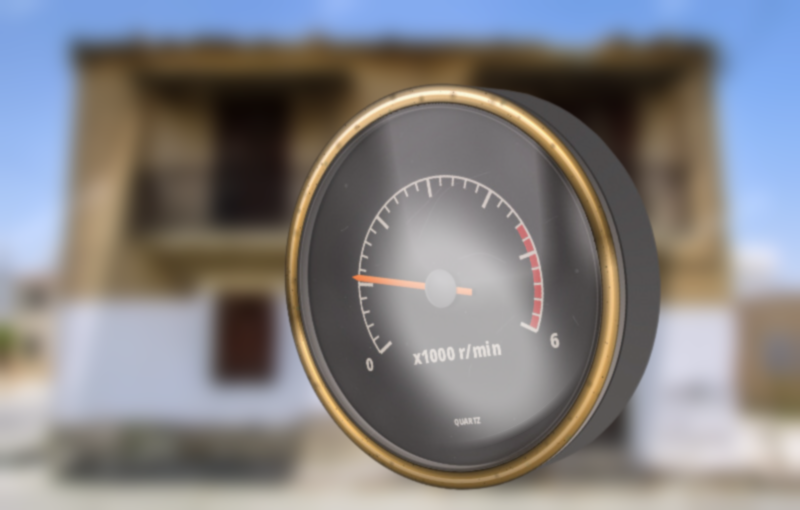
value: **1100** rpm
